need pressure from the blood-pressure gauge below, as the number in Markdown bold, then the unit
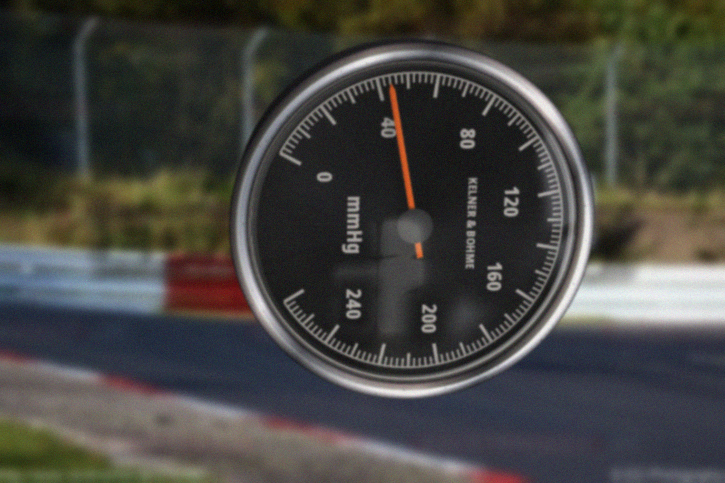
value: **44** mmHg
